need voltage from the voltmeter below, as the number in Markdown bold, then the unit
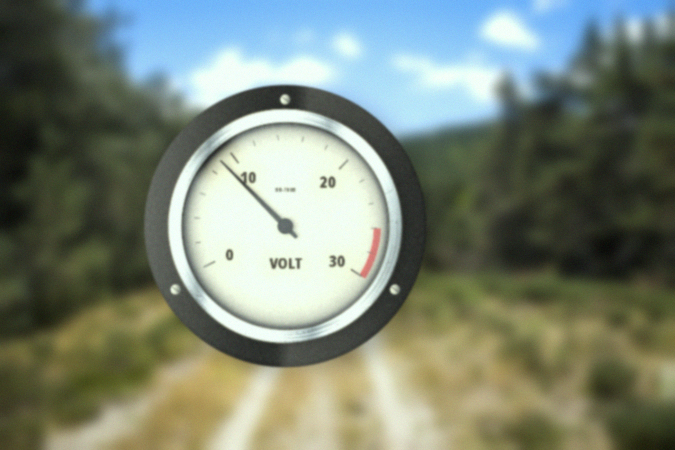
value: **9** V
